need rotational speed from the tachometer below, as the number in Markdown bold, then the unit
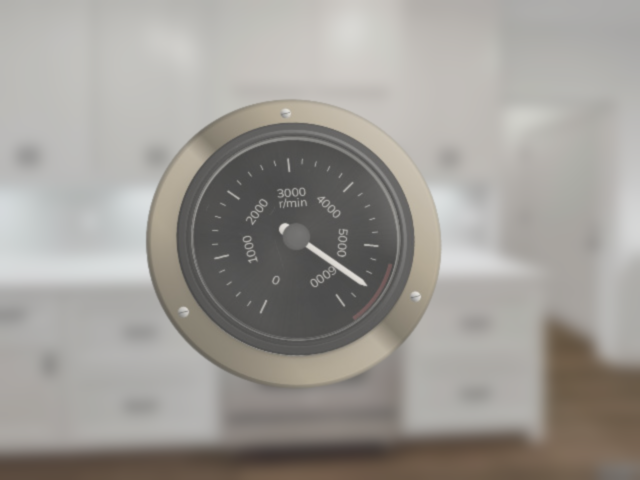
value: **5600** rpm
